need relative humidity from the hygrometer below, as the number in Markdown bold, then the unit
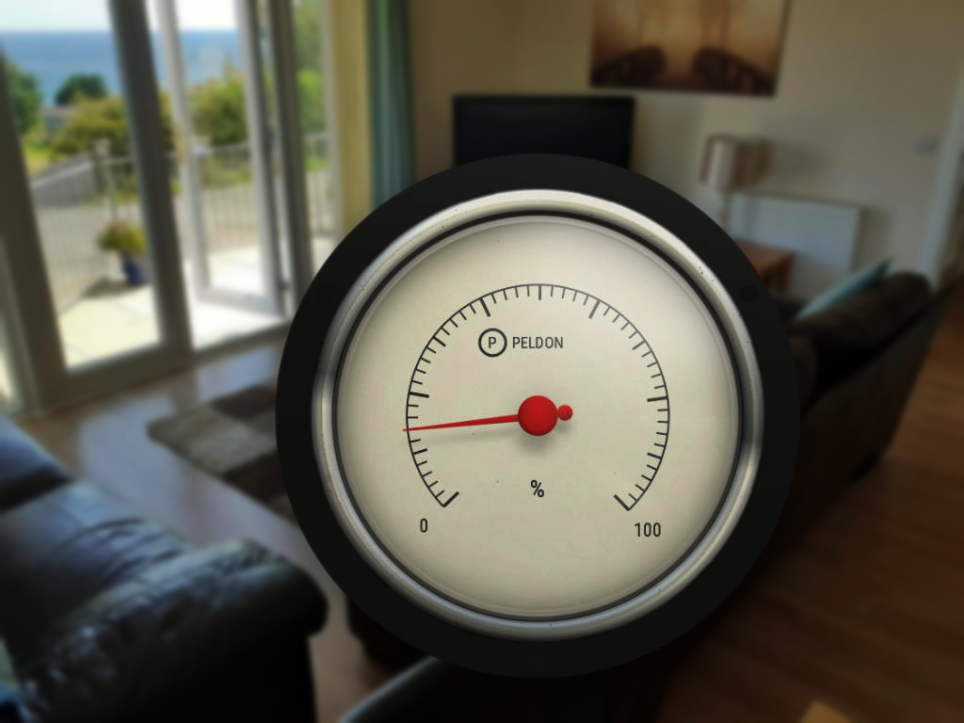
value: **14** %
